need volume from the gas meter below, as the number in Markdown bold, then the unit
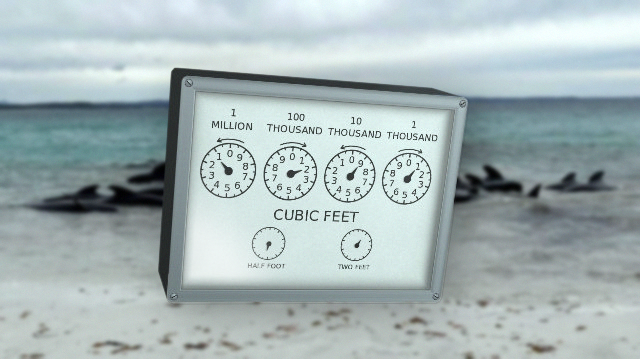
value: **119100** ft³
